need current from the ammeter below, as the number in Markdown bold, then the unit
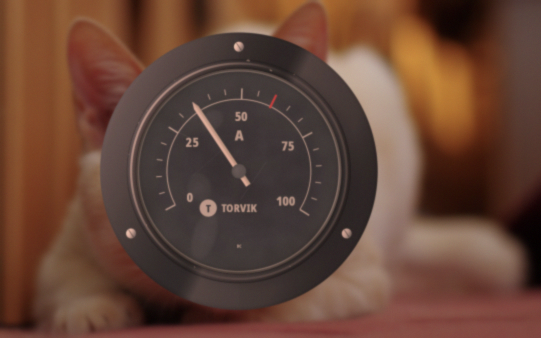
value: **35** A
